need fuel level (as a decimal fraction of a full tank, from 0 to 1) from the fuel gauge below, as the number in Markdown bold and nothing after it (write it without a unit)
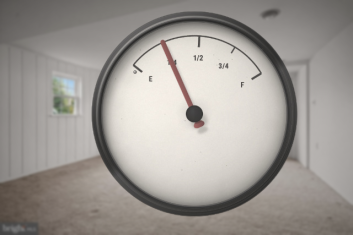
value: **0.25**
